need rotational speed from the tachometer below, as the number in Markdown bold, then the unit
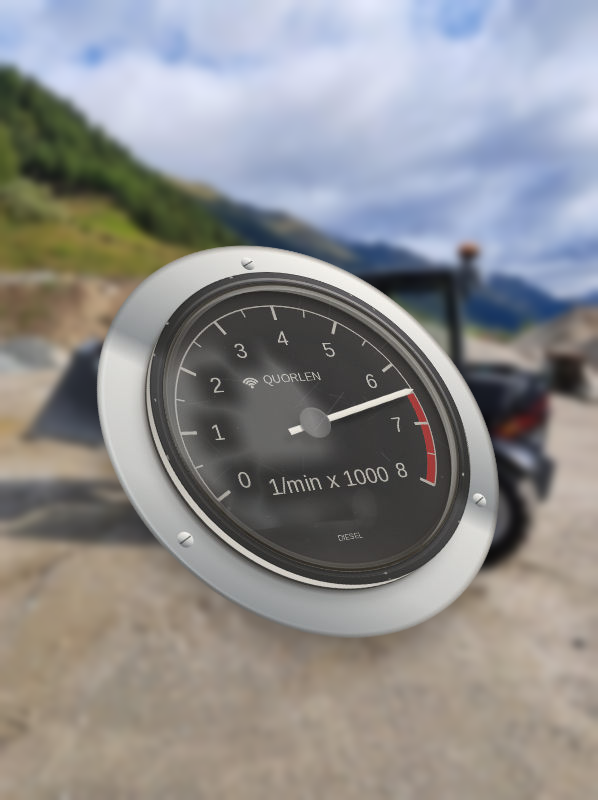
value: **6500** rpm
